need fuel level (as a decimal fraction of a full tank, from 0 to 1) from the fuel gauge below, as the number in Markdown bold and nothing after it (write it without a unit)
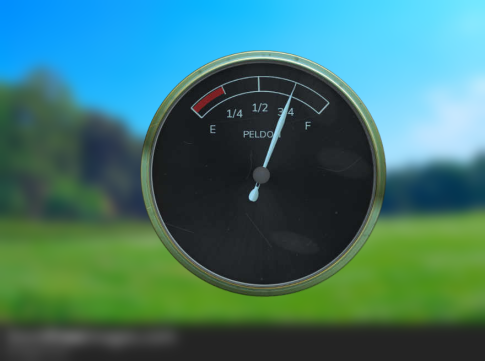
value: **0.75**
